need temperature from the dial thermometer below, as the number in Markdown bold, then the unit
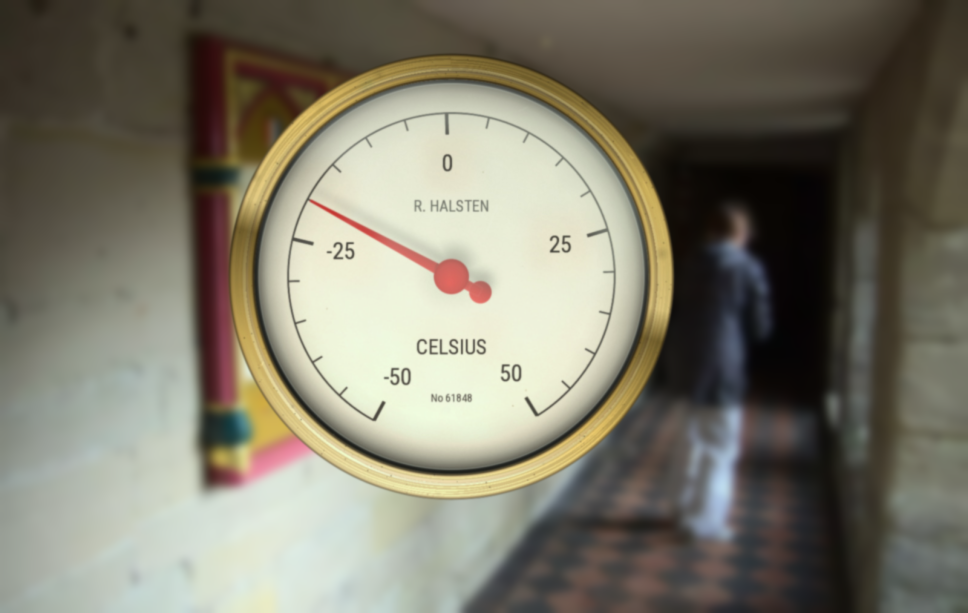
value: **-20** °C
